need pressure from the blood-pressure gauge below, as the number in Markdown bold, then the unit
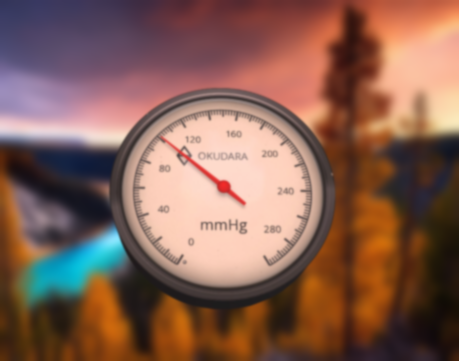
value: **100** mmHg
